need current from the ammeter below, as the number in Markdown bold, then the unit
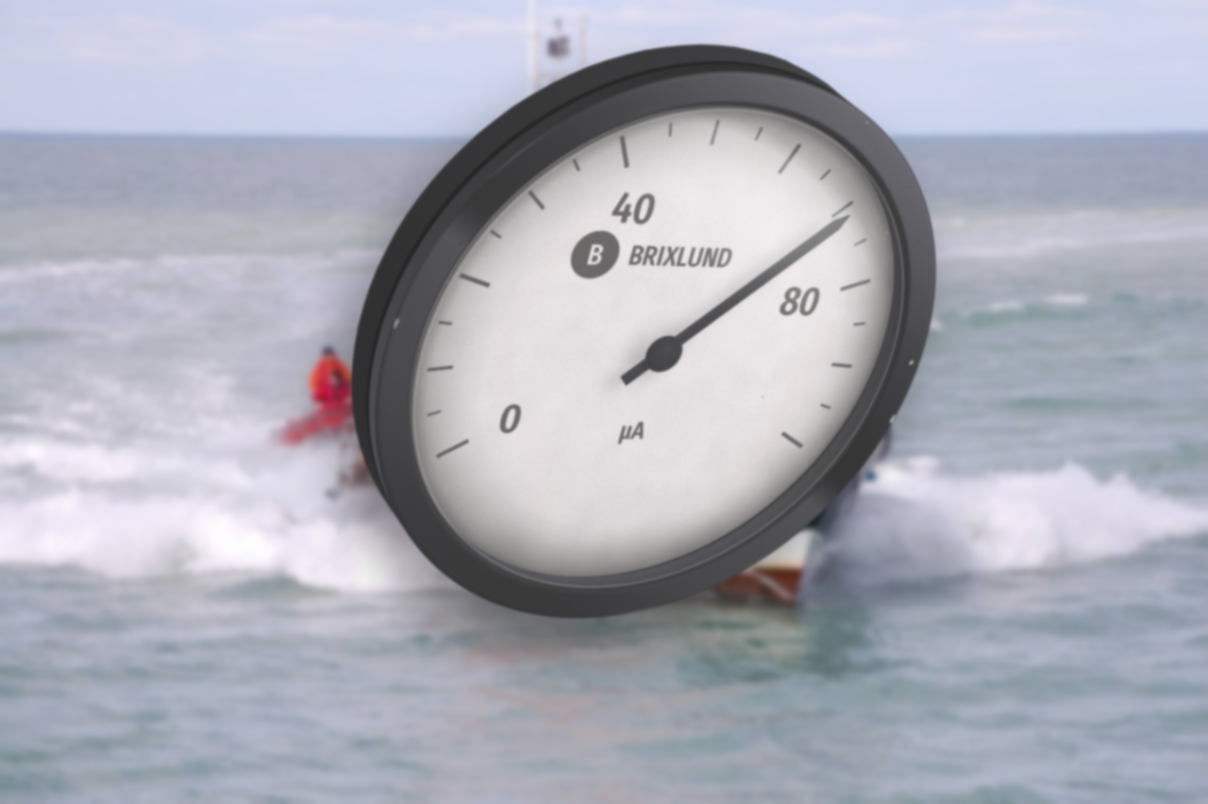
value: **70** µA
